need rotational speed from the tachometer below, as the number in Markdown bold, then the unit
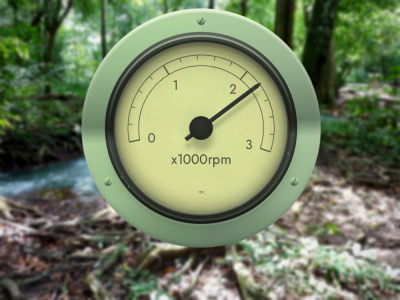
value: **2200** rpm
